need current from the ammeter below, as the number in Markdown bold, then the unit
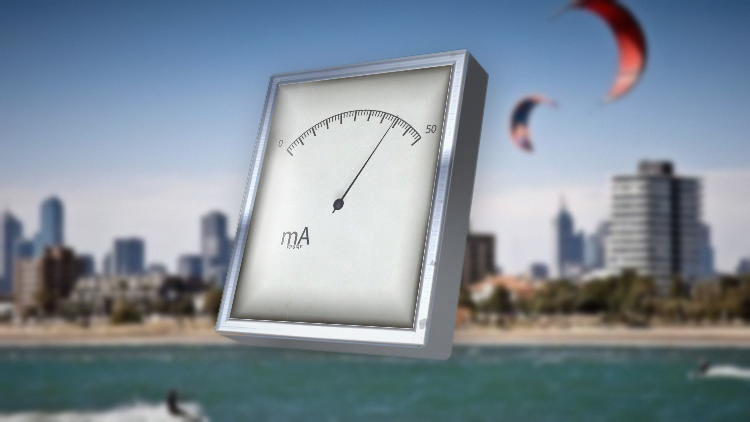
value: **40** mA
